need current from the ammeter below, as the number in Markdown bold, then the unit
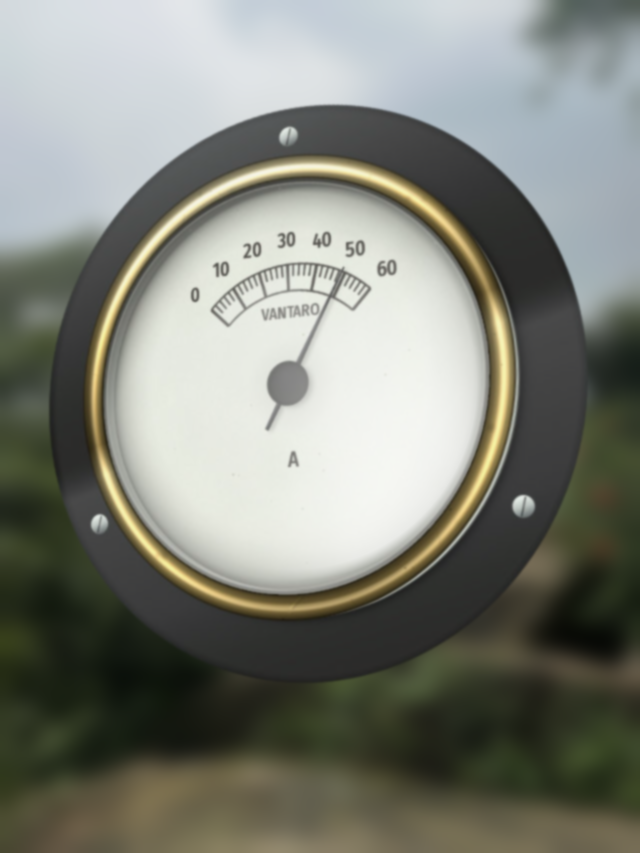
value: **50** A
